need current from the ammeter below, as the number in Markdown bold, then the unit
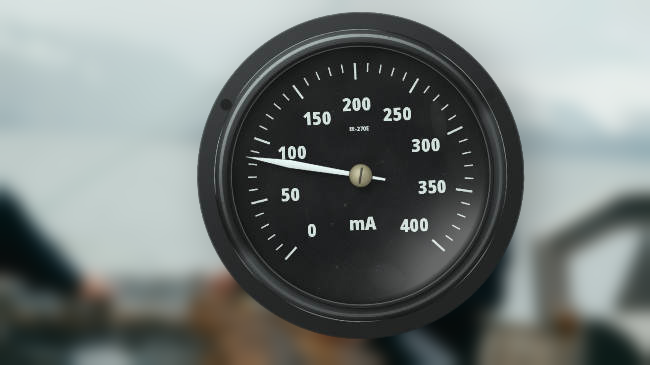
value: **85** mA
